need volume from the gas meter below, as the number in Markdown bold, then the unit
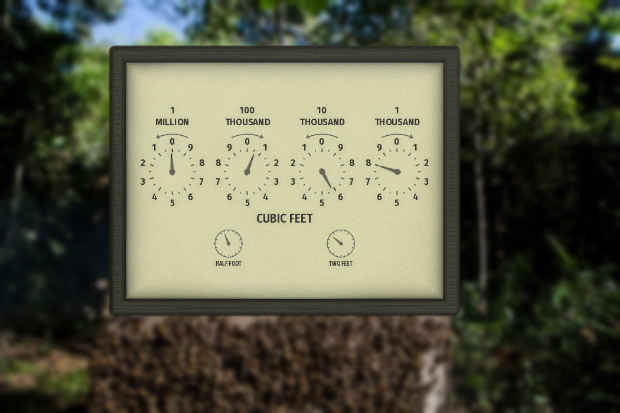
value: **5800** ft³
